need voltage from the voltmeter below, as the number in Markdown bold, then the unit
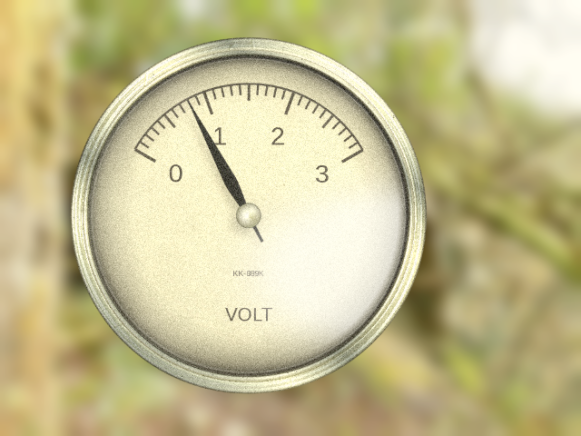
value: **0.8** V
